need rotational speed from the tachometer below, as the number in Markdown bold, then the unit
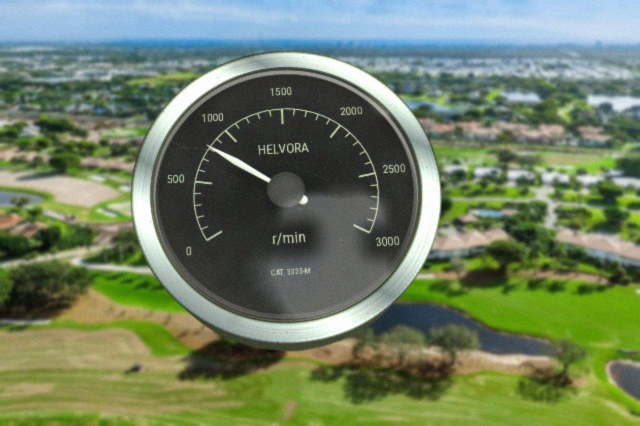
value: **800** rpm
